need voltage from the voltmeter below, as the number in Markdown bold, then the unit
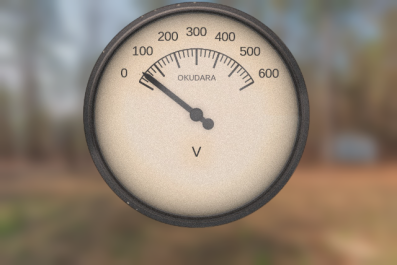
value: **40** V
